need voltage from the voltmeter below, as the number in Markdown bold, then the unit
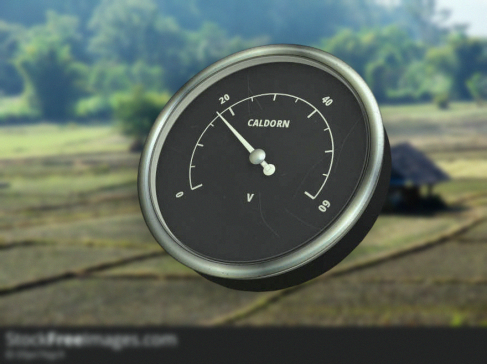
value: **17.5** V
